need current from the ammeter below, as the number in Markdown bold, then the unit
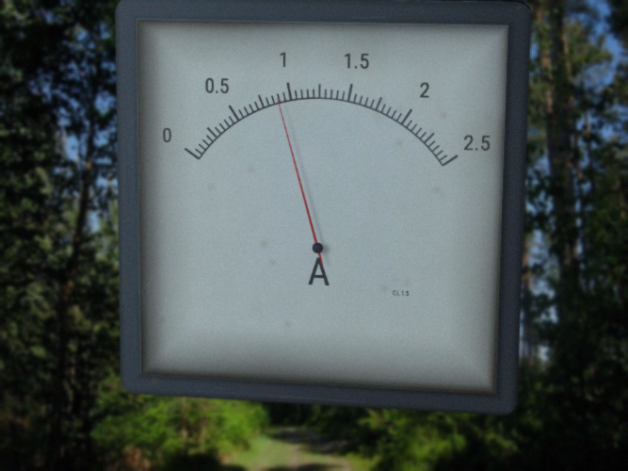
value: **0.9** A
